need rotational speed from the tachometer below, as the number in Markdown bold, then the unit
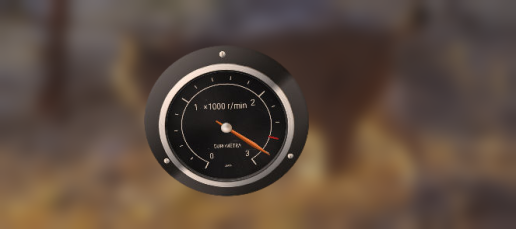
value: **2800** rpm
